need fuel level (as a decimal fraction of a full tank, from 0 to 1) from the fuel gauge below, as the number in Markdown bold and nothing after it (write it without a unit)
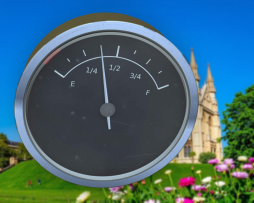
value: **0.375**
